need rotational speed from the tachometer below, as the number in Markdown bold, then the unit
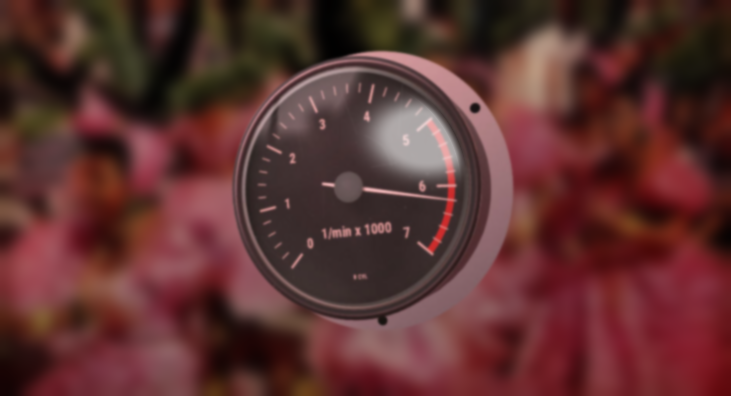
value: **6200** rpm
